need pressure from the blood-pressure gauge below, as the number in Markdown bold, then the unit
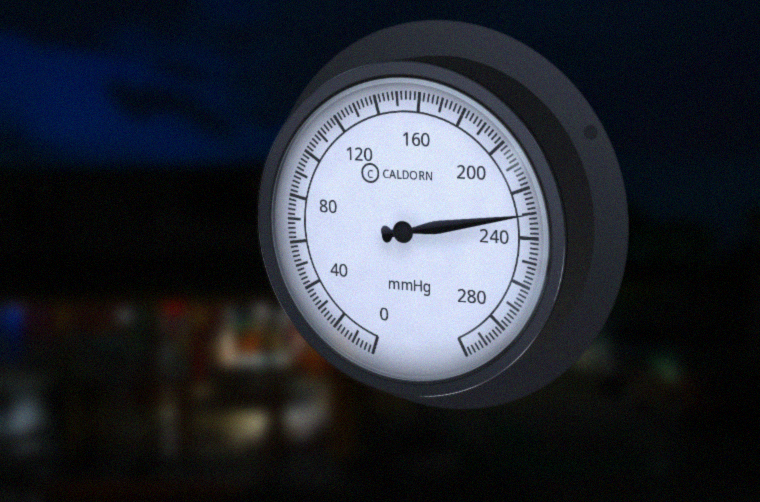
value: **230** mmHg
